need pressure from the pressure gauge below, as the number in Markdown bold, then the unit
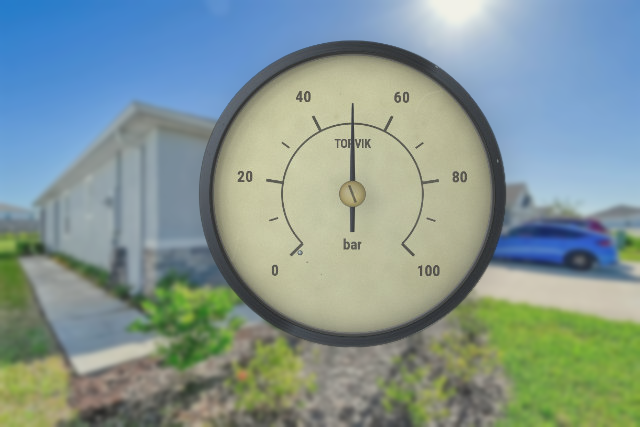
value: **50** bar
